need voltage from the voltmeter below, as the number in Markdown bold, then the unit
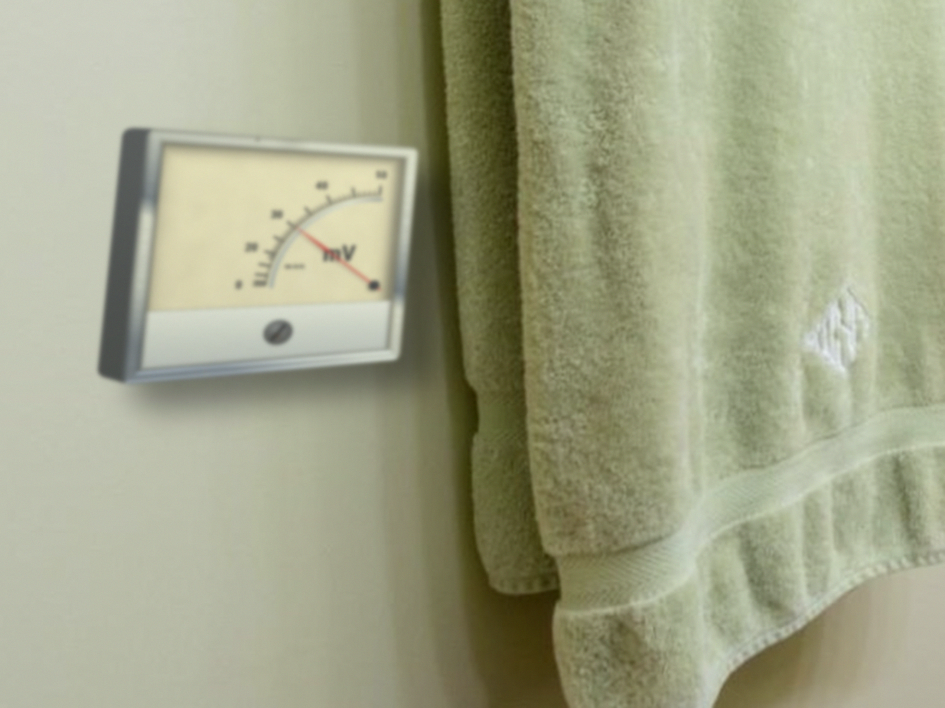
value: **30** mV
